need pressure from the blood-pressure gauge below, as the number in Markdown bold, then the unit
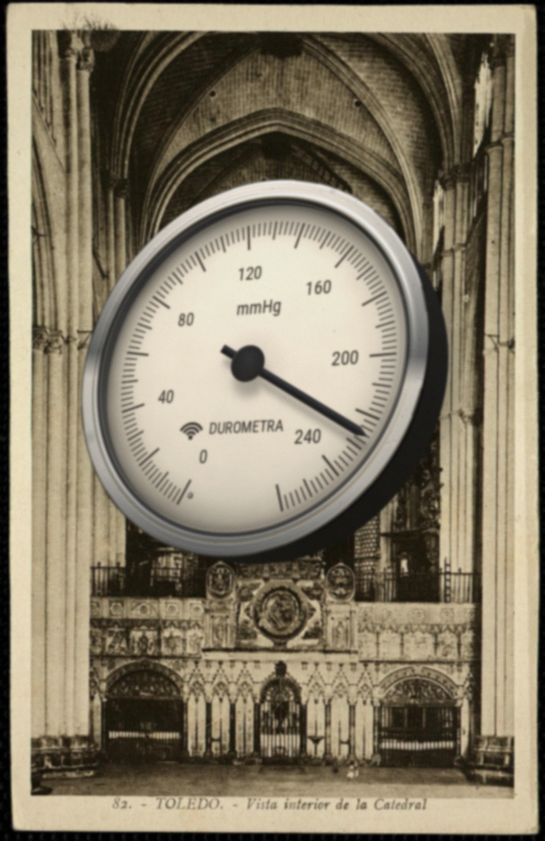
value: **226** mmHg
